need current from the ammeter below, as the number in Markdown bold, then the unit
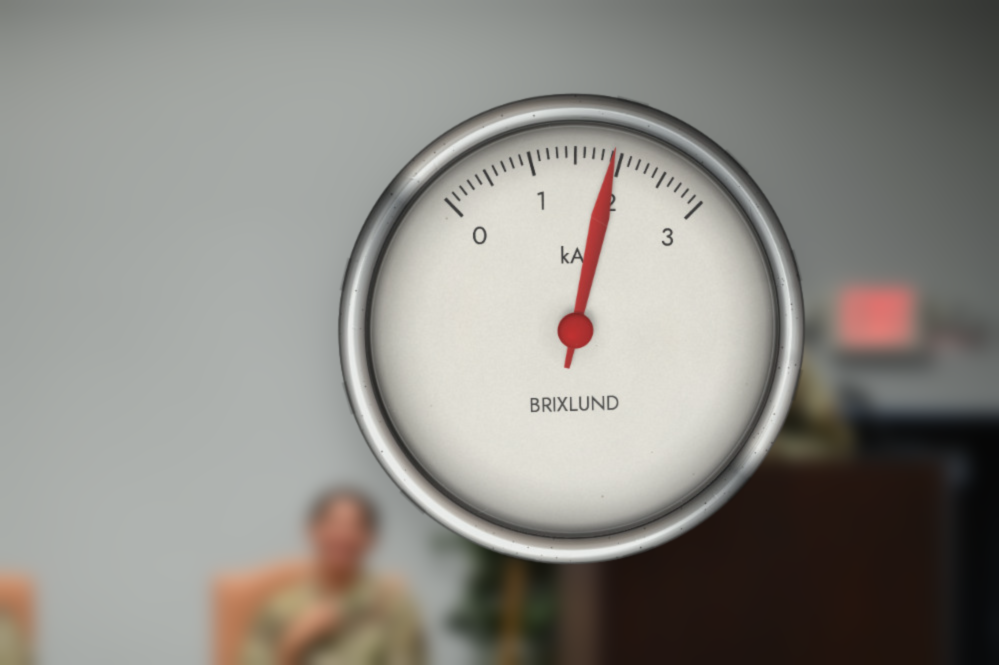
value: **1.9** kA
